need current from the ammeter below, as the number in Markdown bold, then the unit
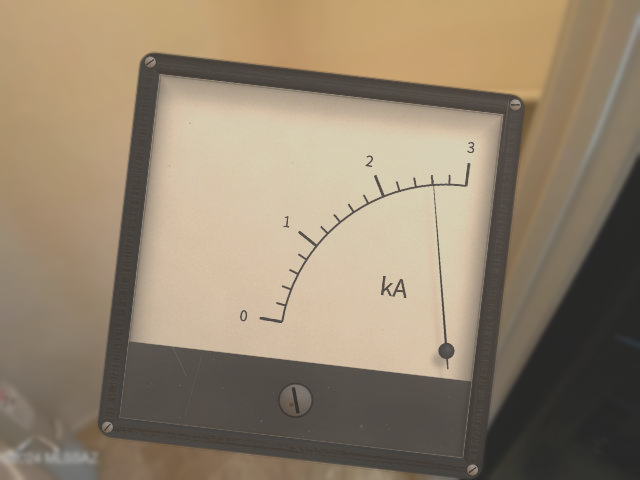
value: **2.6** kA
